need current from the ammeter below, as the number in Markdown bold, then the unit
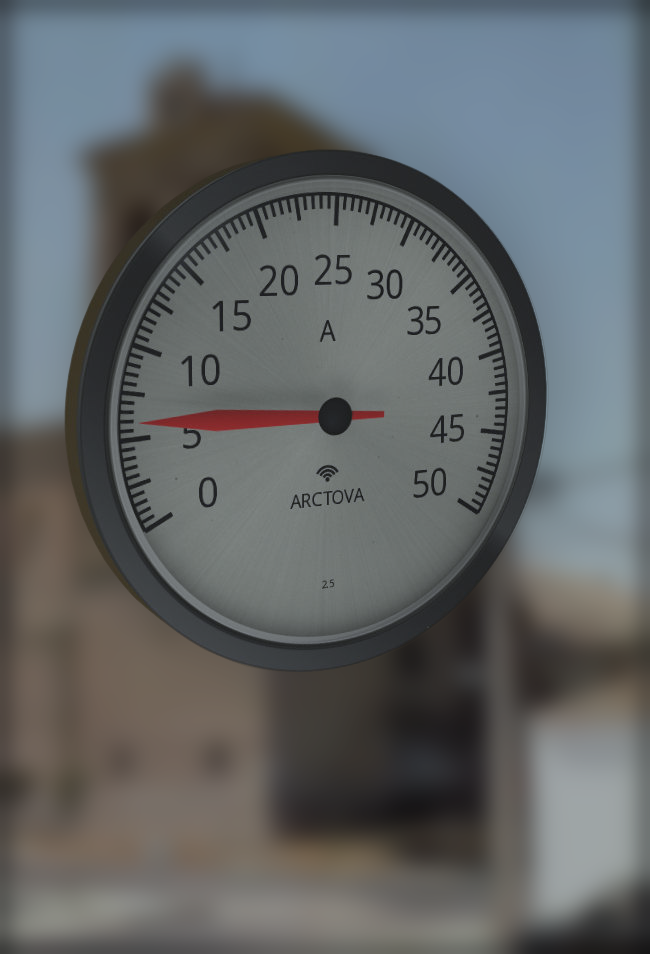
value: **6** A
